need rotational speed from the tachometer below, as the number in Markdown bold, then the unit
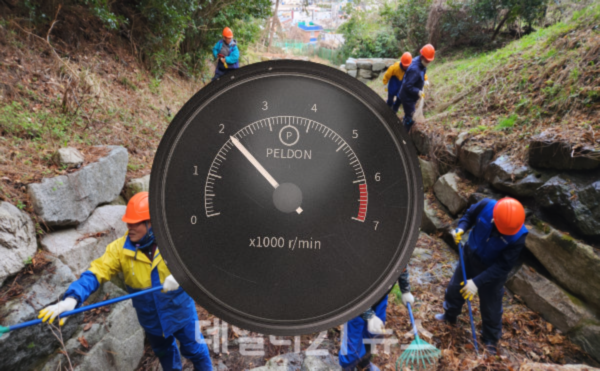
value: **2000** rpm
